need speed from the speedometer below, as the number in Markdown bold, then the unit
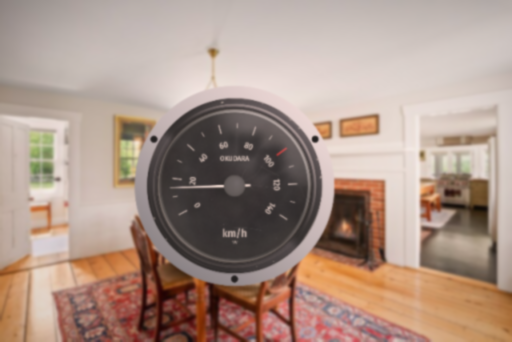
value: **15** km/h
